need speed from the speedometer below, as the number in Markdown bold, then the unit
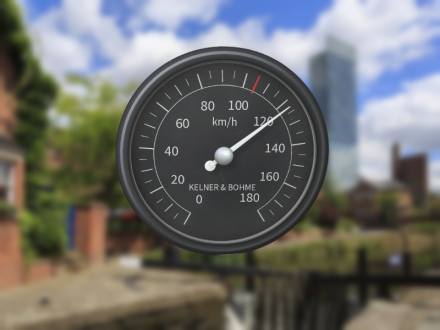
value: **122.5** km/h
